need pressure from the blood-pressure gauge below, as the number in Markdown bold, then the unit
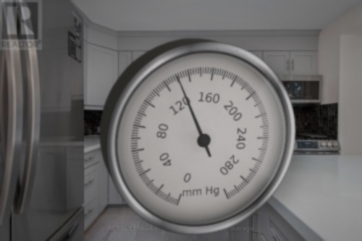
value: **130** mmHg
